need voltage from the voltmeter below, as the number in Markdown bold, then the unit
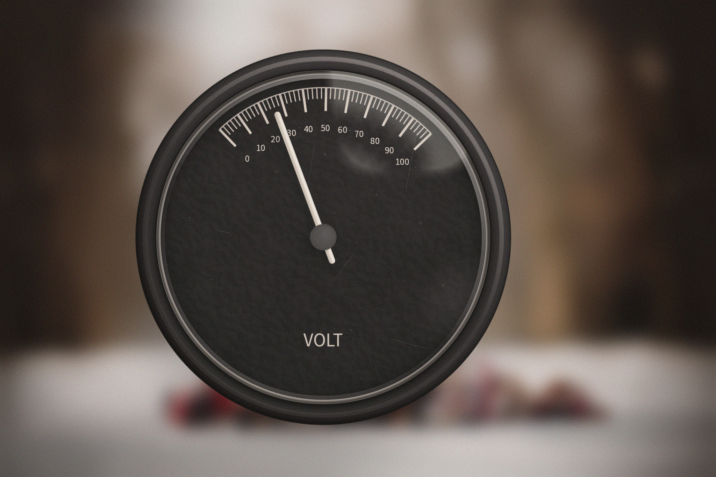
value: **26** V
